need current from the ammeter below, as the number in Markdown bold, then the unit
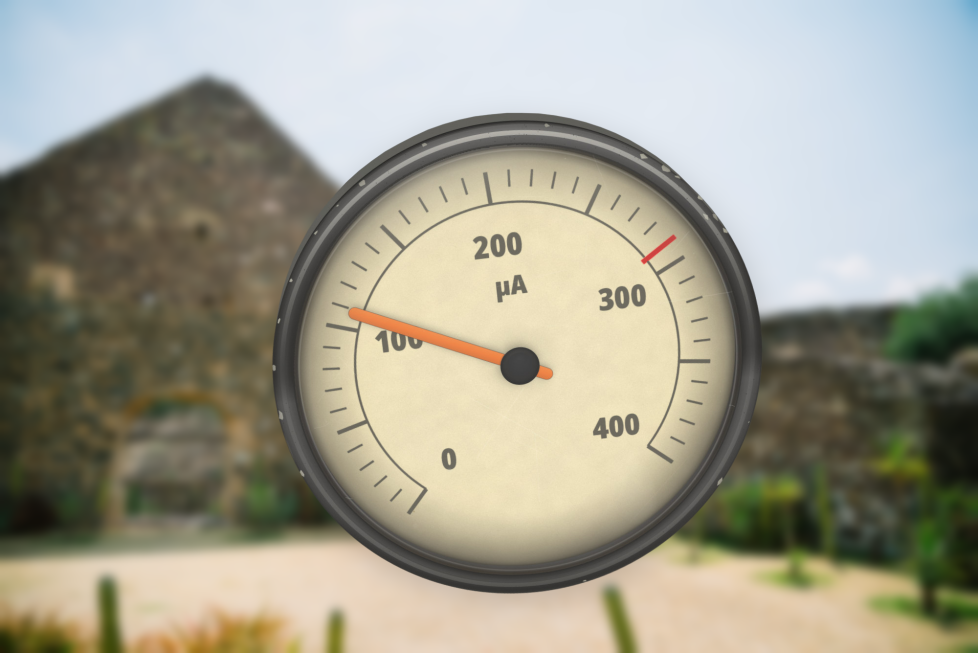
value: **110** µA
